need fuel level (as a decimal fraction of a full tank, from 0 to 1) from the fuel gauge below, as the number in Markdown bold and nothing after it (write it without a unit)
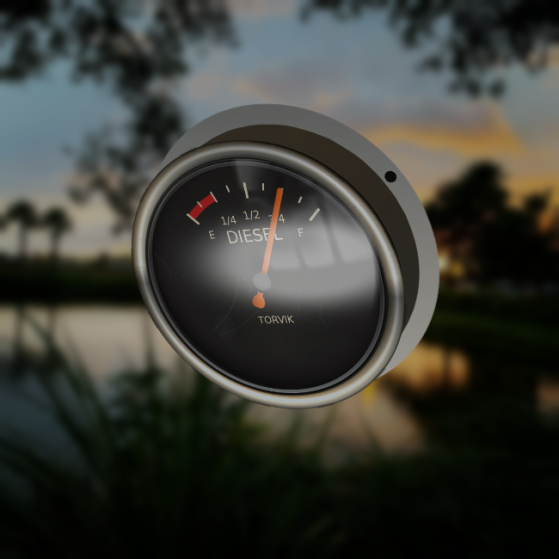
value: **0.75**
